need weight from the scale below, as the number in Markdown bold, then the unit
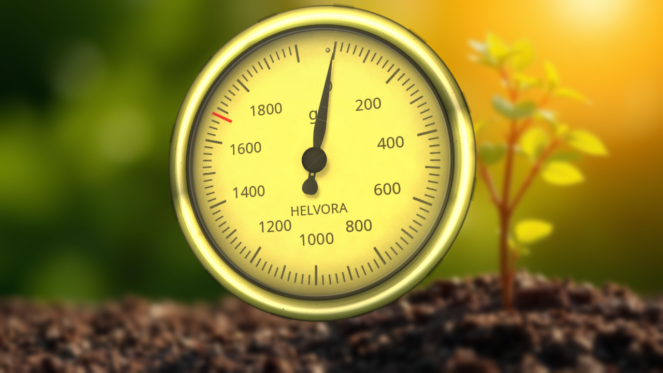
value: **0** g
